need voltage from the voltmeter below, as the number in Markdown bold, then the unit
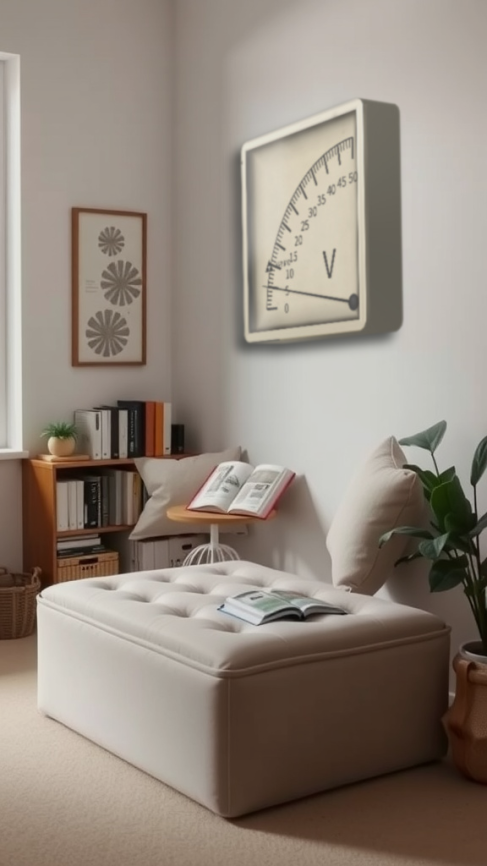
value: **5** V
